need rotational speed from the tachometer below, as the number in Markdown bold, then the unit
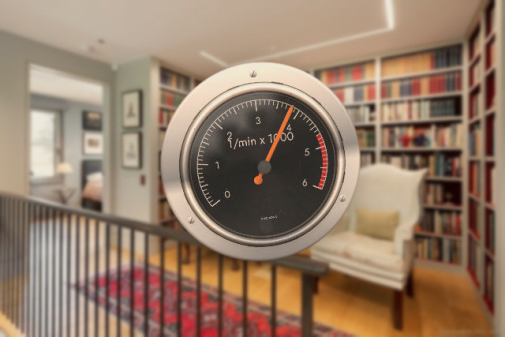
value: **3800** rpm
